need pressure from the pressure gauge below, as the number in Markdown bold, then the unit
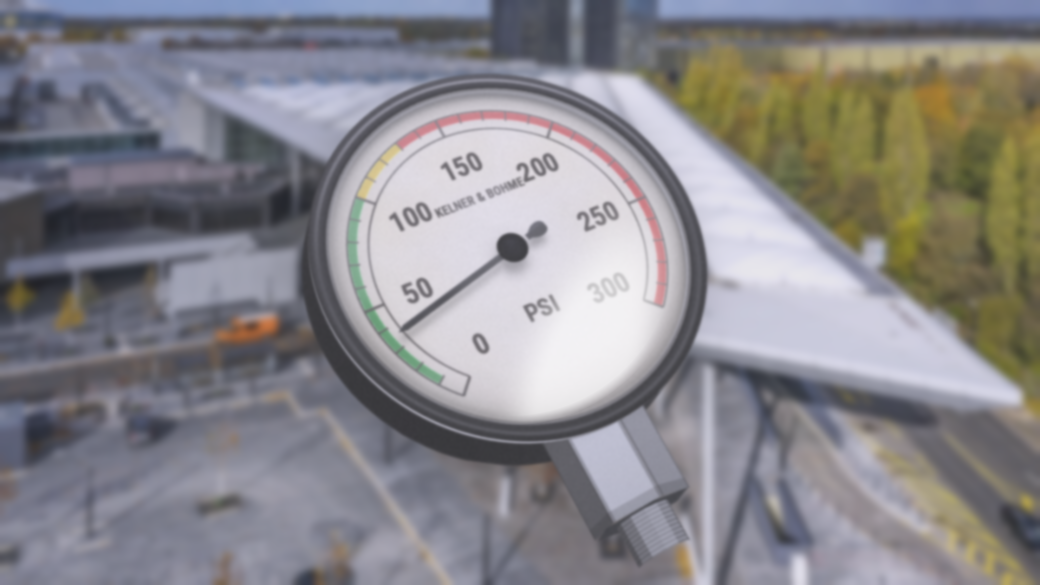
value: **35** psi
